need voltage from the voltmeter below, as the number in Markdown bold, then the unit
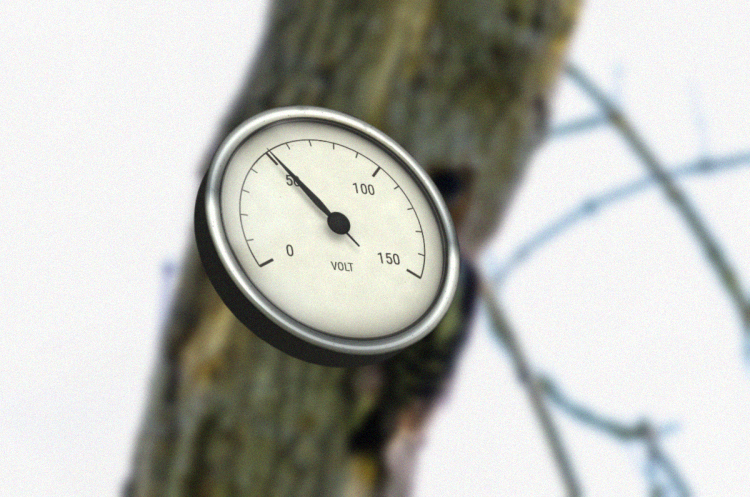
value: **50** V
